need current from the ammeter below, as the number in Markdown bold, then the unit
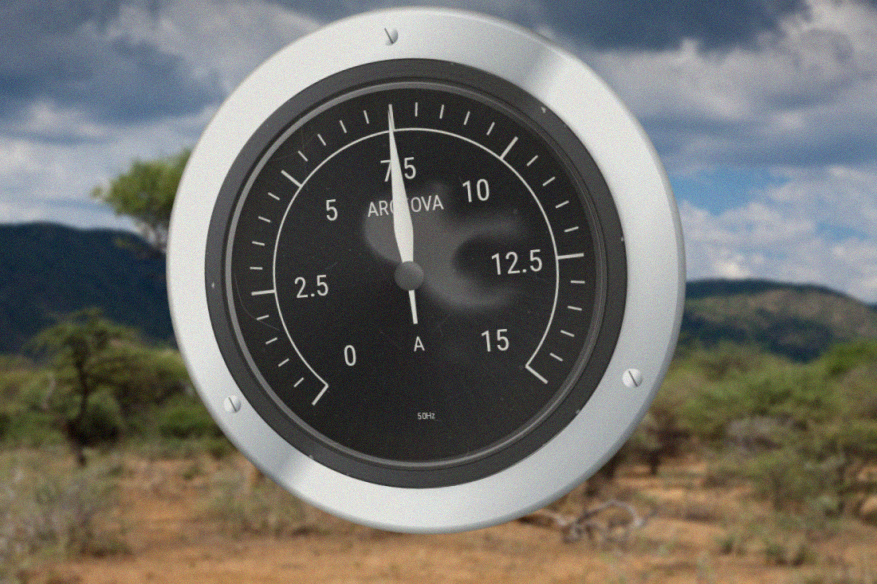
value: **7.5** A
